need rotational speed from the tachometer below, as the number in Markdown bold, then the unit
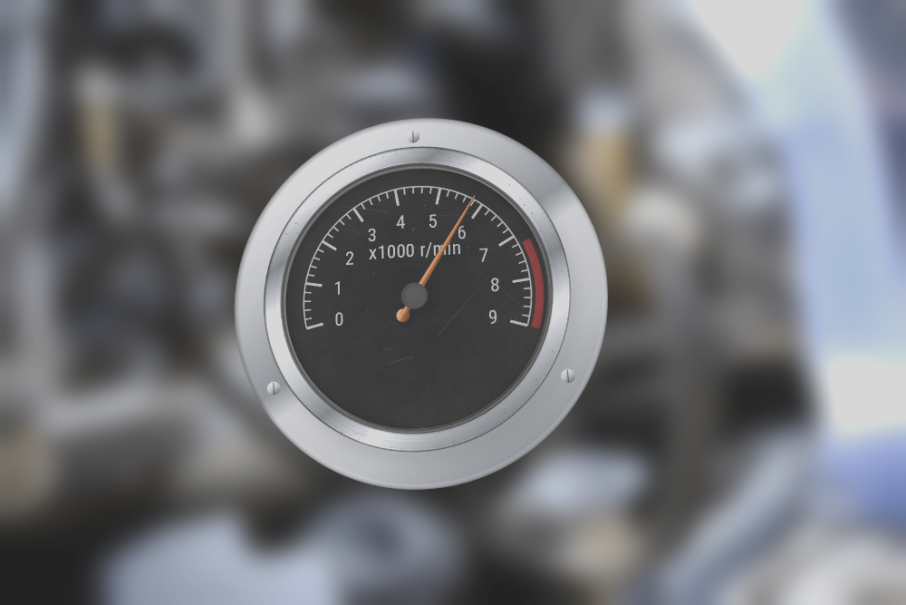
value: **5800** rpm
